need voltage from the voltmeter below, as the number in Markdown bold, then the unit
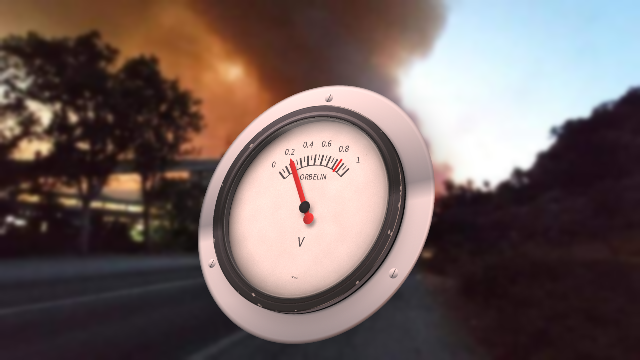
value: **0.2** V
